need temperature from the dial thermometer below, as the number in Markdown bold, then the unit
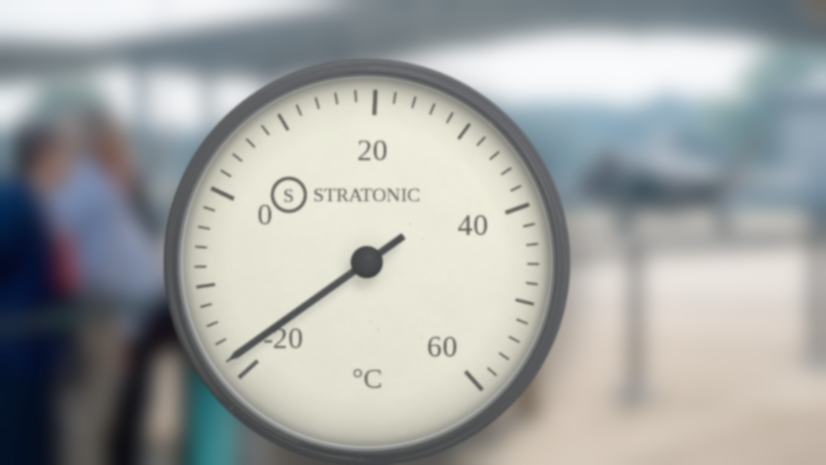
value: **-18** °C
